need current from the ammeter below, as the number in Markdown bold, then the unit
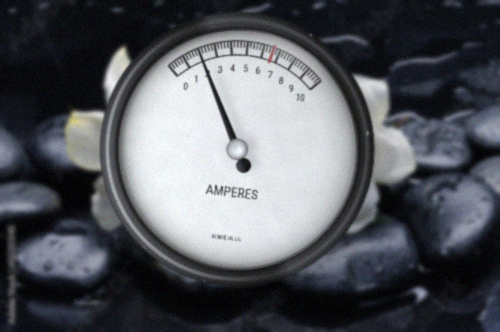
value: **2** A
